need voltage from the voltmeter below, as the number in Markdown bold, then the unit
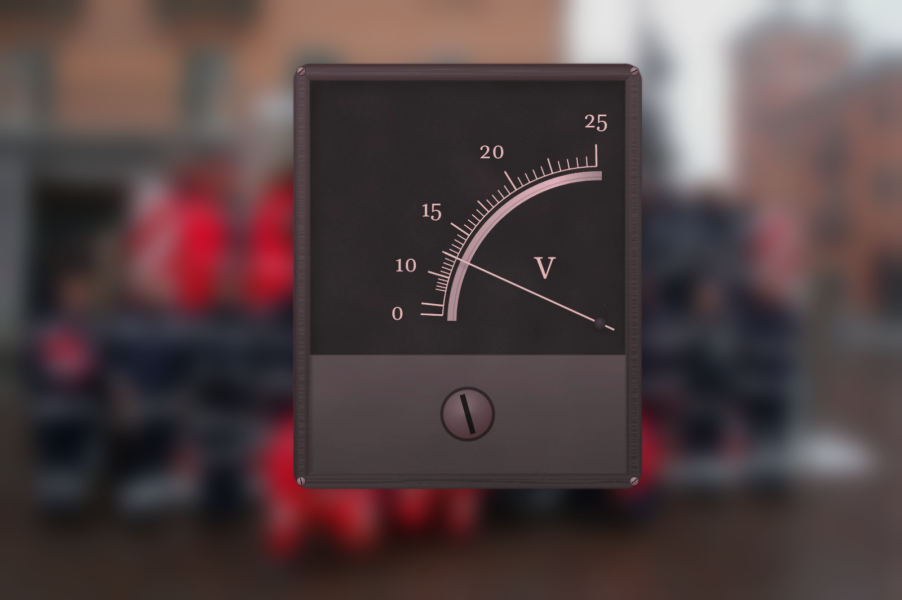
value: **12.5** V
